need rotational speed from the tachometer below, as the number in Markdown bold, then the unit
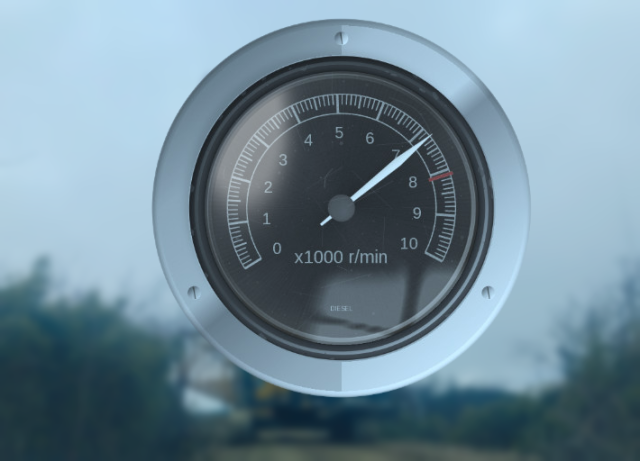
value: **7200** rpm
